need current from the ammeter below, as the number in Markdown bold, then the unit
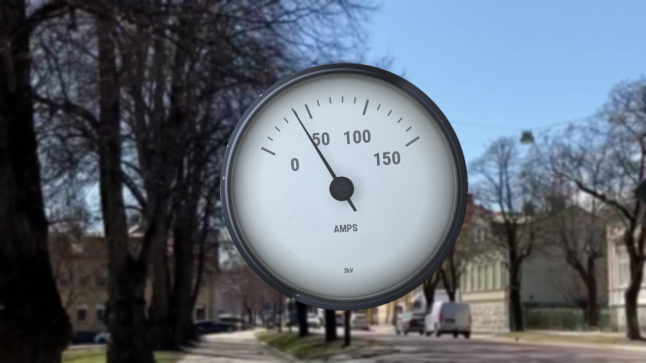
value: **40** A
